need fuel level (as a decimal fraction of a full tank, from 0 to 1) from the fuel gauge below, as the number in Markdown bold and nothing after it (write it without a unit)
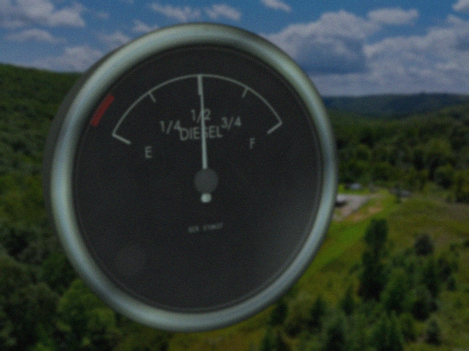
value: **0.5**
